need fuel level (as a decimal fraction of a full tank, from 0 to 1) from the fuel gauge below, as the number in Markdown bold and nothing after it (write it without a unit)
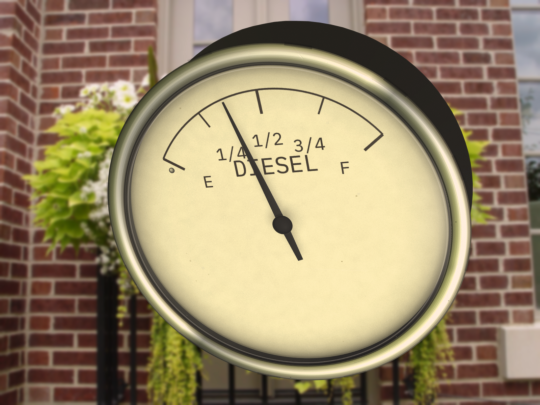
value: **0.375**
